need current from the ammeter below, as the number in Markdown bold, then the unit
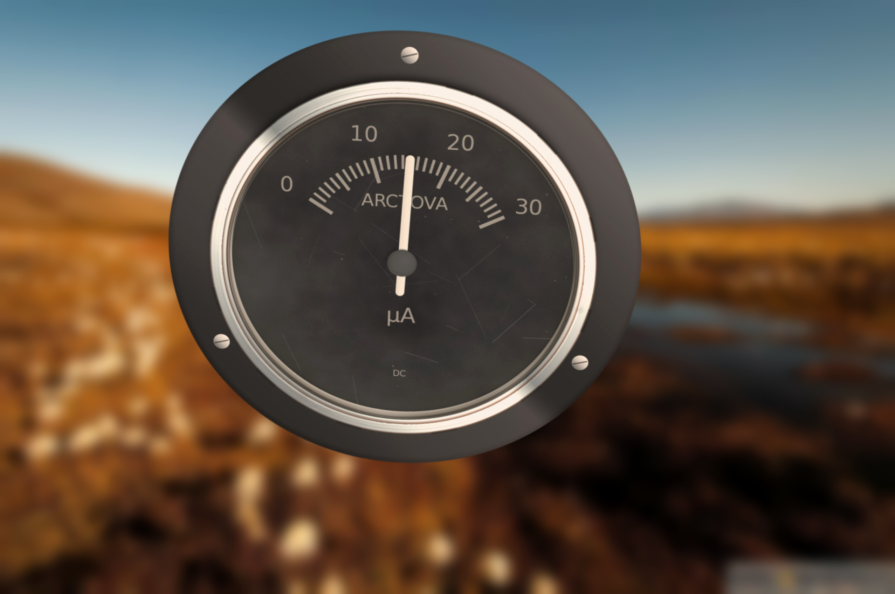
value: **15** µA
